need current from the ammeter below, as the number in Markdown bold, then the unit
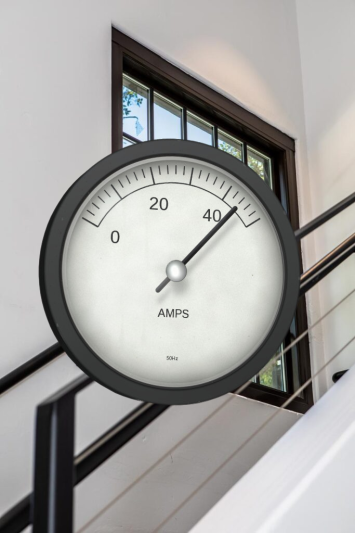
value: **44** A
